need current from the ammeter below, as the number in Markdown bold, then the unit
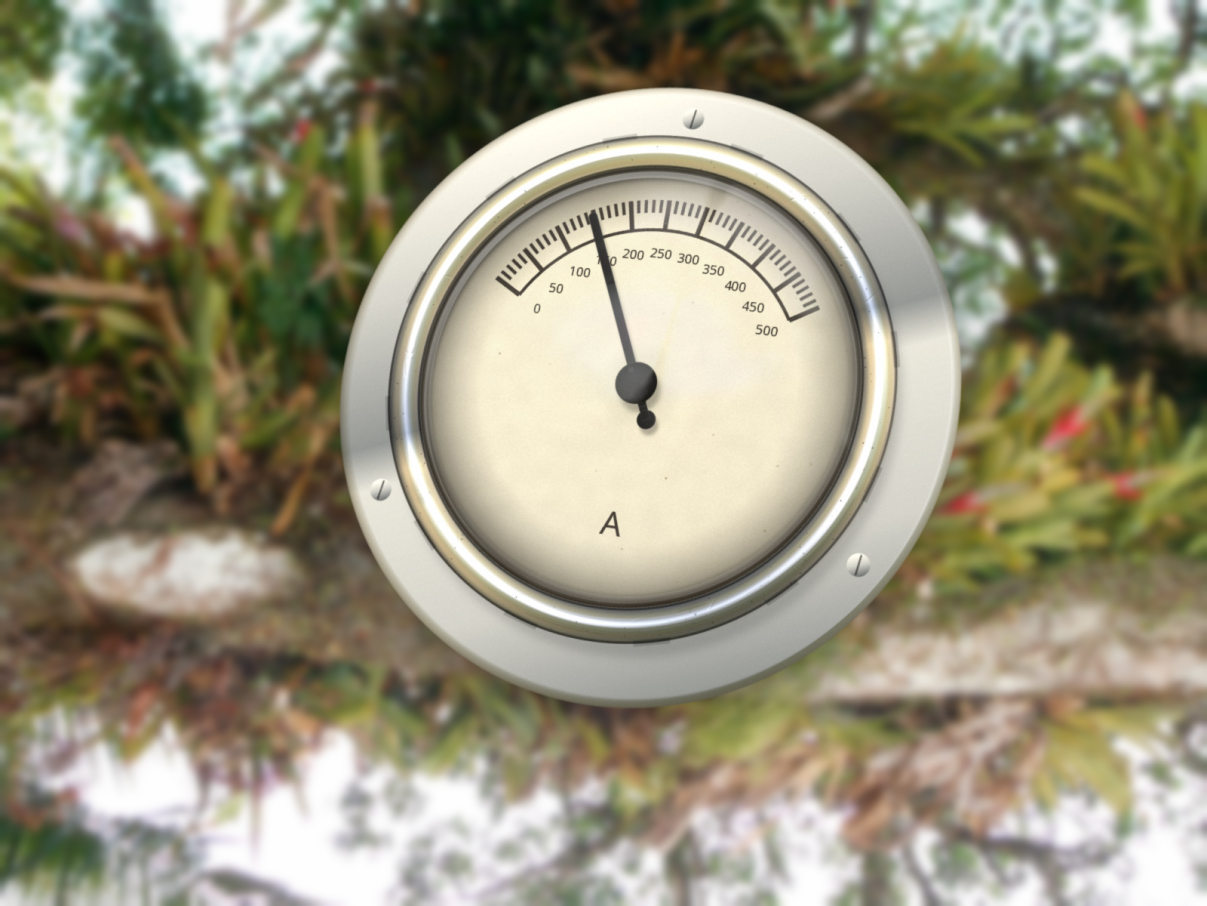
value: **150** A
